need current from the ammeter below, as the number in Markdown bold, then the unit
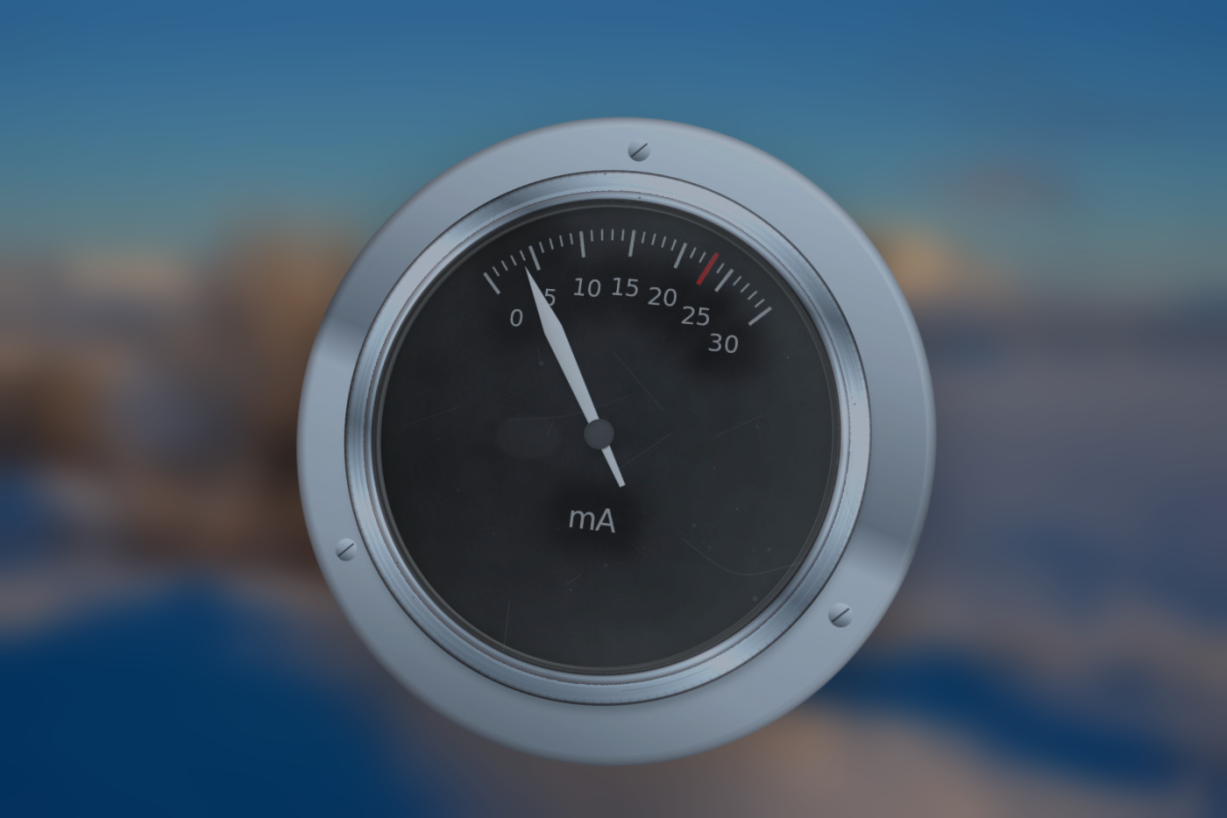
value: **4** mA
